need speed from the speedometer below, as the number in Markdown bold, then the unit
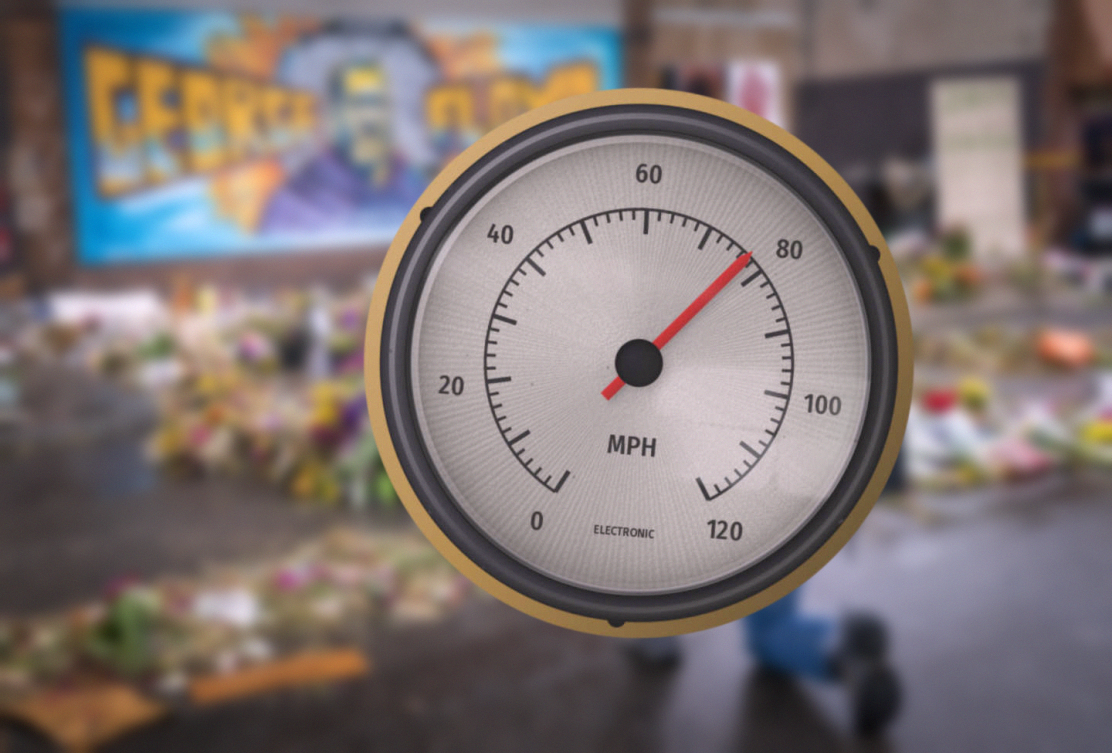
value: **77** mph
